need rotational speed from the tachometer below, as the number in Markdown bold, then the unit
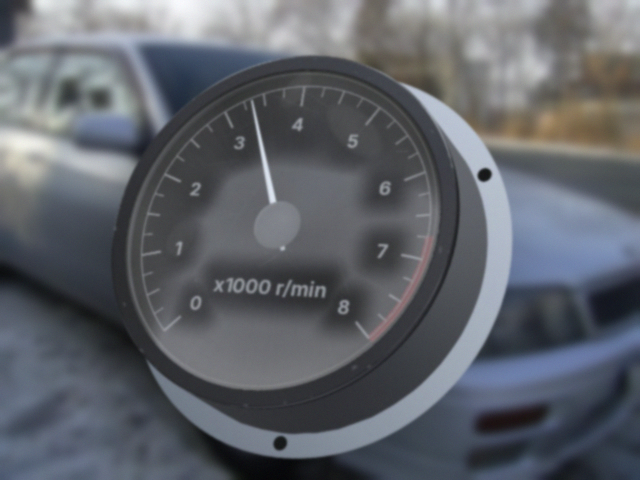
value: **3375** rpm
